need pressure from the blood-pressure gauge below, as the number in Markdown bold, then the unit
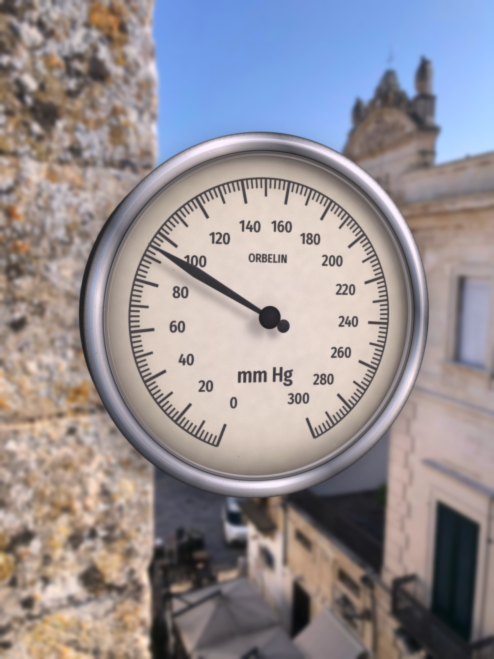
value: **94** mmHg
